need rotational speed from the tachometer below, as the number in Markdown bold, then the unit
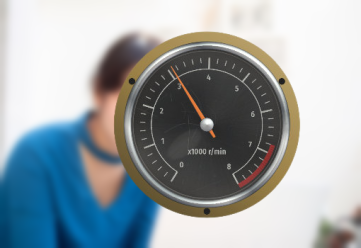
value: **3100** rpm
